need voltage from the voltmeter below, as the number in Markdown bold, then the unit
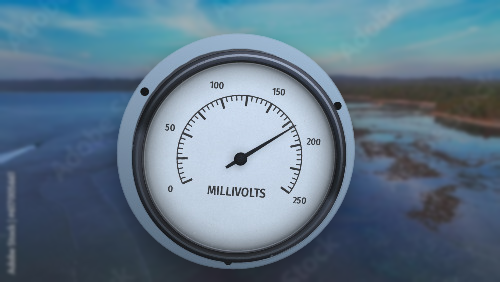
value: **180** mV
